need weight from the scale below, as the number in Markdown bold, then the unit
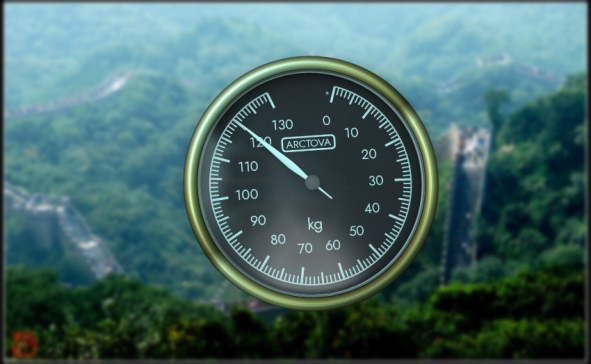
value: **120** kg
